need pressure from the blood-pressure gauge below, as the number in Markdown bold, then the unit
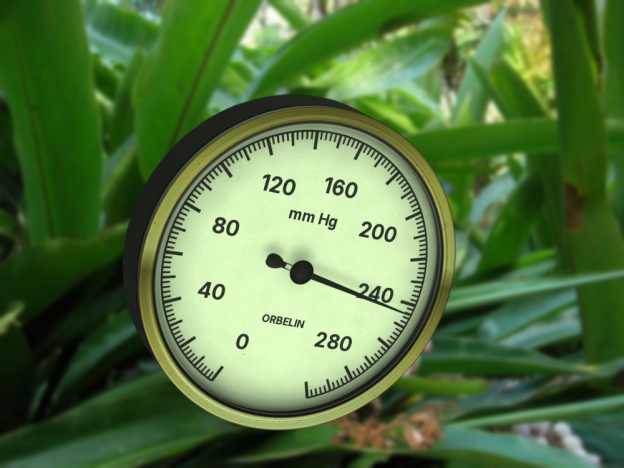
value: **244** mmHg
